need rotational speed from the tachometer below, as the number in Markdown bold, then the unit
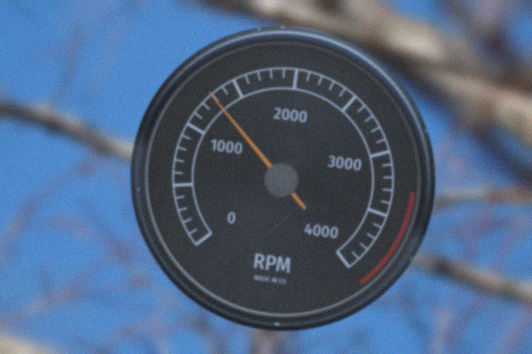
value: **1300** rpm
